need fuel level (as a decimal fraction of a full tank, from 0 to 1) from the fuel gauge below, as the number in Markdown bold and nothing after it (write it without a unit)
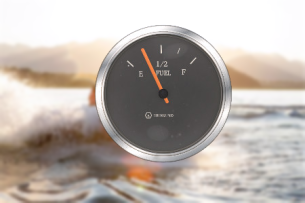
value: **0.25**
